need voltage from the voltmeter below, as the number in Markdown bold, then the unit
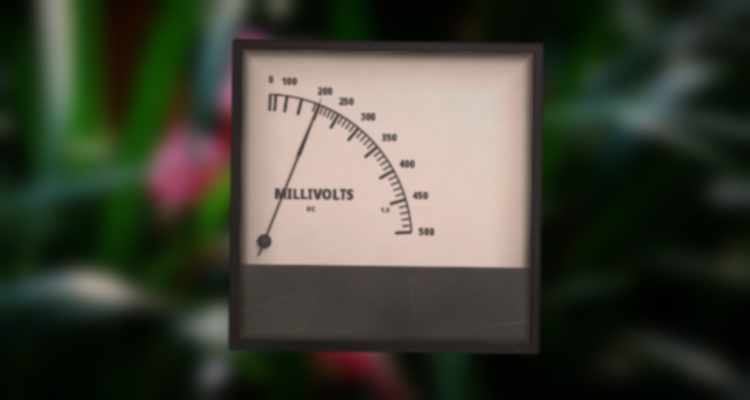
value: **200** mV
